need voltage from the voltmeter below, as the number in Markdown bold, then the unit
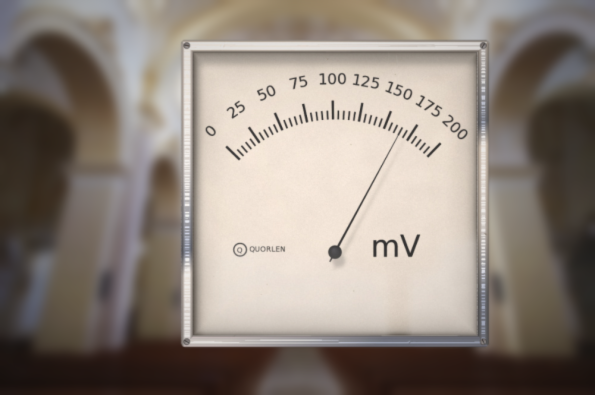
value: **165** mV
